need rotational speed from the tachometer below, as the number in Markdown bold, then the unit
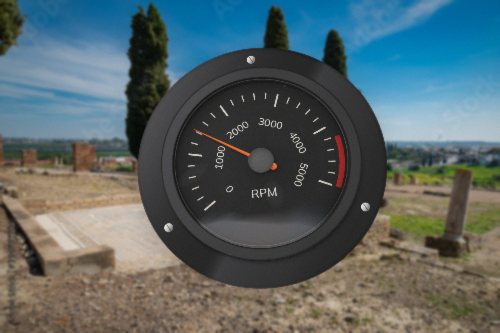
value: **1400** rpm
